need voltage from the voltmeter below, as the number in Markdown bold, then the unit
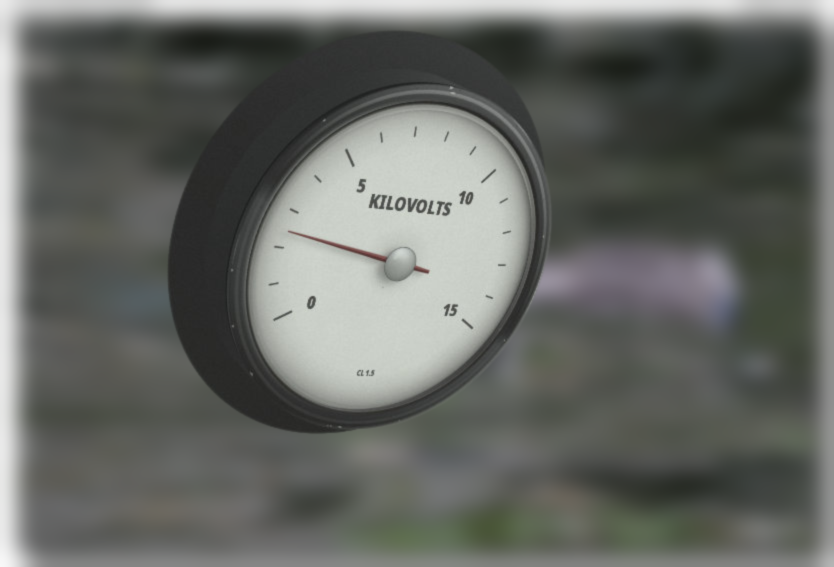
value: **2.5** kV
